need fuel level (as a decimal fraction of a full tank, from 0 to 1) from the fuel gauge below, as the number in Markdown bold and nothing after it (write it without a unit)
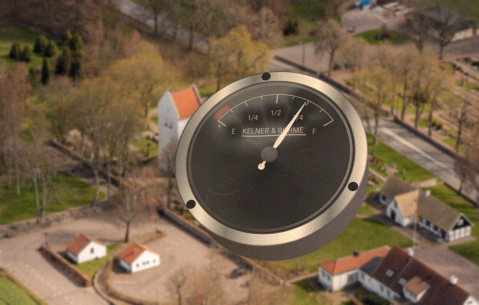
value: **0.75**
